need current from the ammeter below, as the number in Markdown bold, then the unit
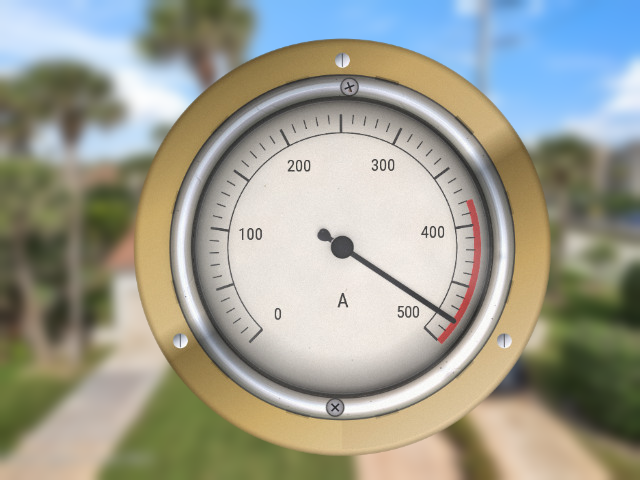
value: **480** A
